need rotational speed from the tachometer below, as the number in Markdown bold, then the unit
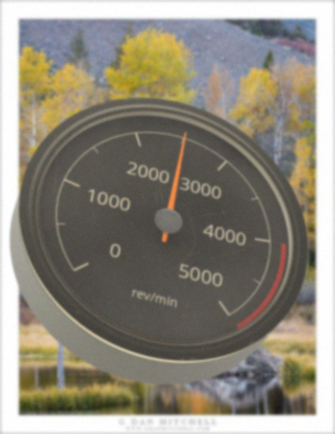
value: **2500** rpm
